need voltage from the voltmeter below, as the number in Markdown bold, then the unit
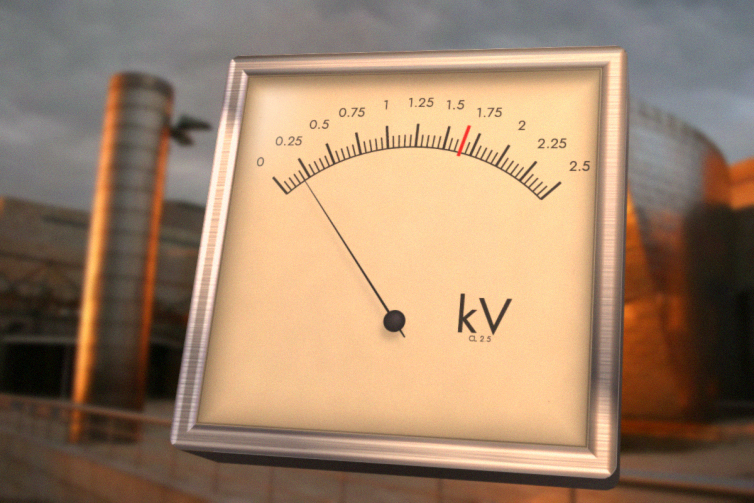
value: **0.2** kV
